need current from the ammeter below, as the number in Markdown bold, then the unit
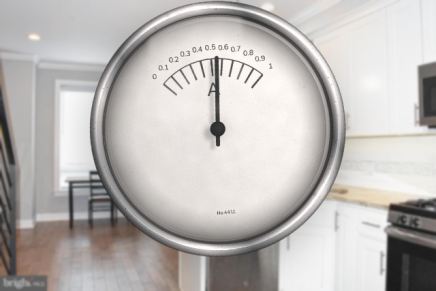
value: **0.55** A
